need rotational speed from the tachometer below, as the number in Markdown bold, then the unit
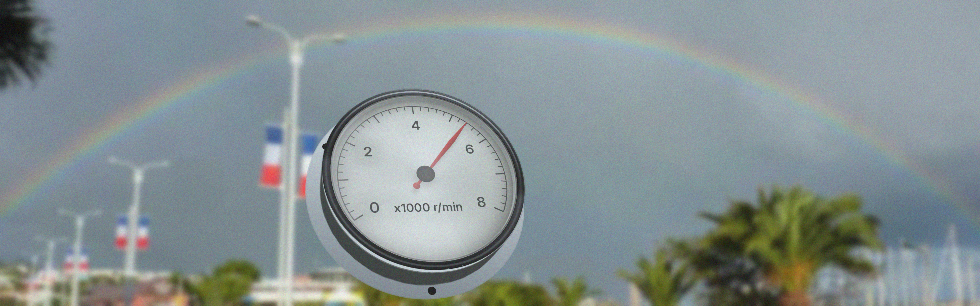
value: **5400** rpm
